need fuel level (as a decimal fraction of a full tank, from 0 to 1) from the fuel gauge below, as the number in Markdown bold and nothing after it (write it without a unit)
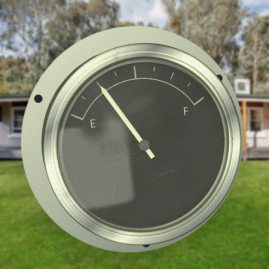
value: **0.25**
